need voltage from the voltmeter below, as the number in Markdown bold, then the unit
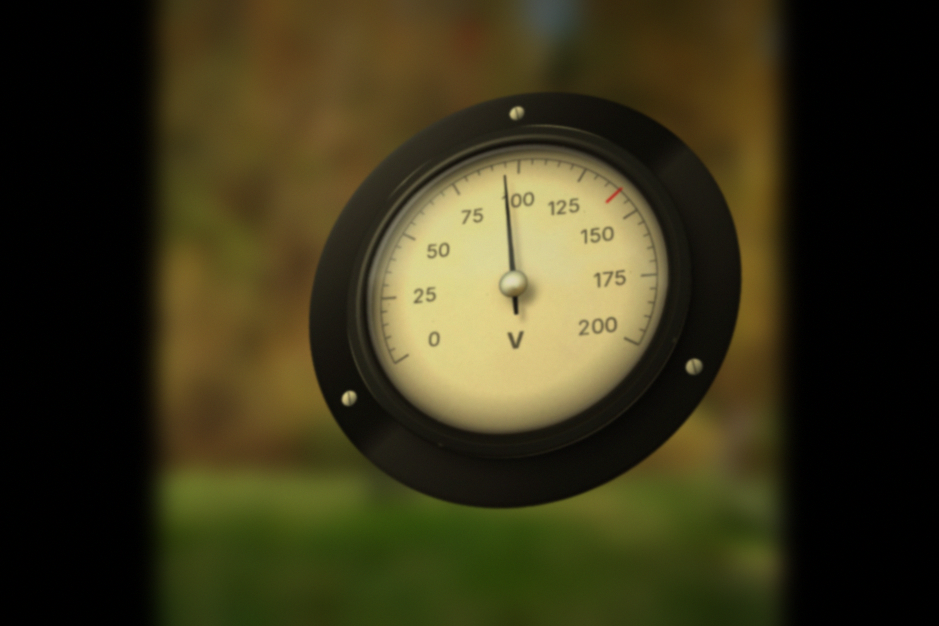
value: **95** V
